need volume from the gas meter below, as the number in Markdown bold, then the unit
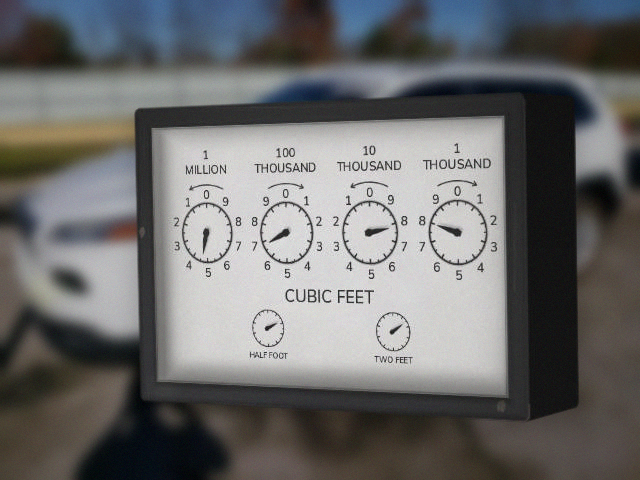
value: **467800** ft³
